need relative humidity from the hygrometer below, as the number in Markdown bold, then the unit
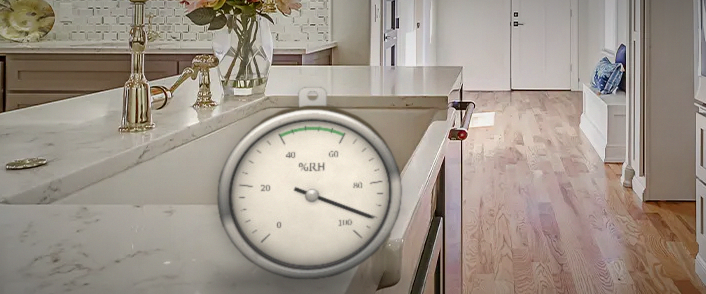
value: **92** %
